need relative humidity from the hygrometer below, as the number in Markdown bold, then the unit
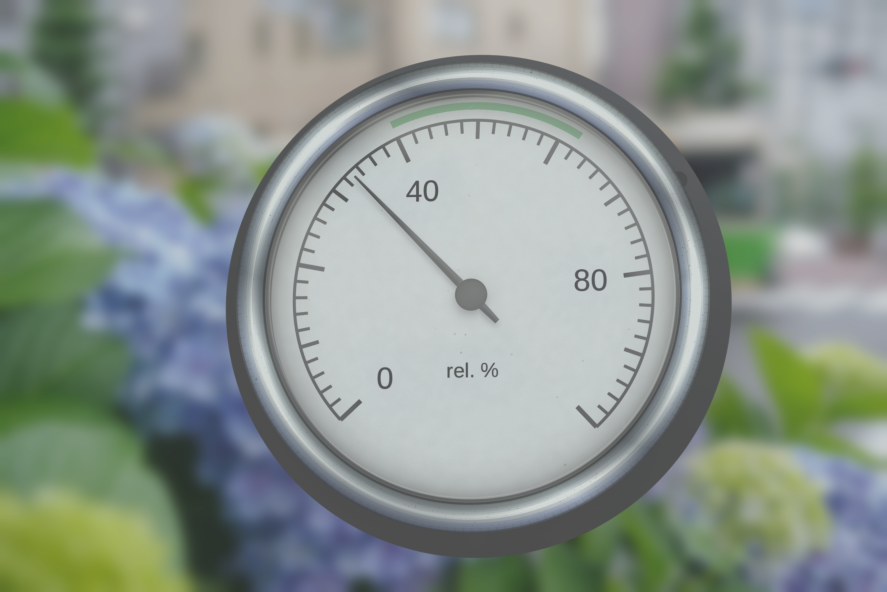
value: **33** %
